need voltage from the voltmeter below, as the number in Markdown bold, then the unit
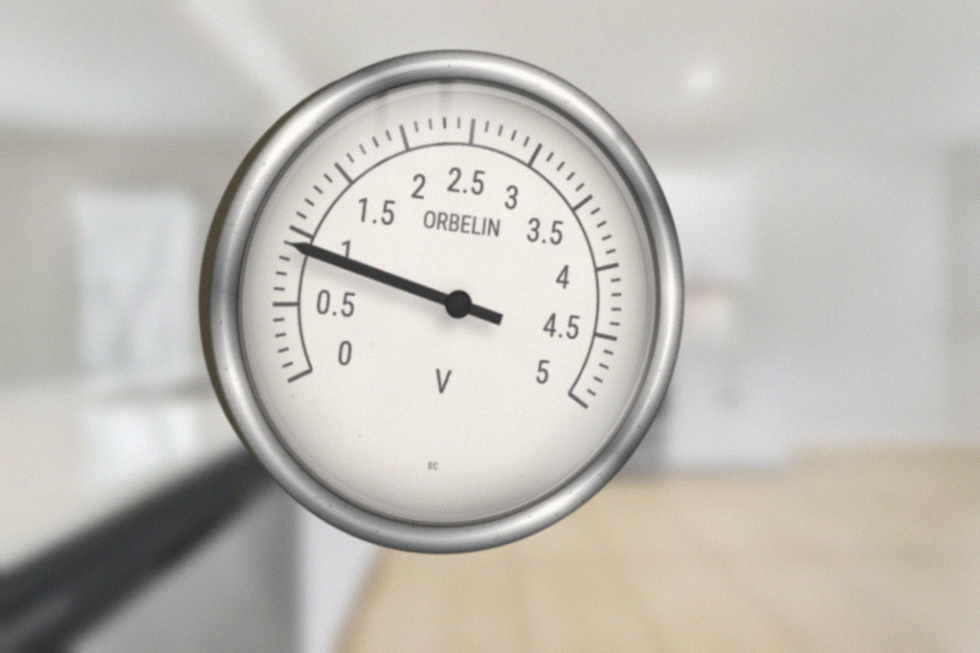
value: **0.9** V
